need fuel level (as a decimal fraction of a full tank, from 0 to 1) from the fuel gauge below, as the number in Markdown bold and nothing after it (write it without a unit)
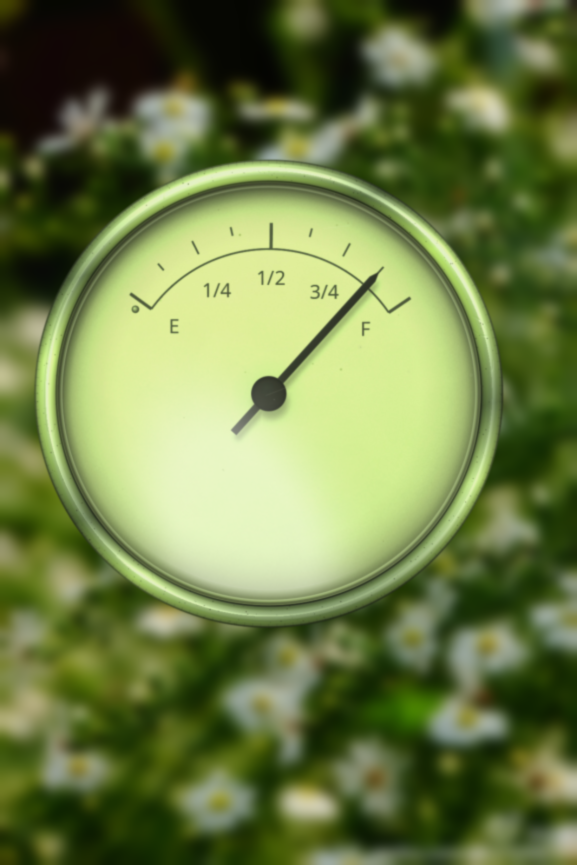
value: **0.875**
